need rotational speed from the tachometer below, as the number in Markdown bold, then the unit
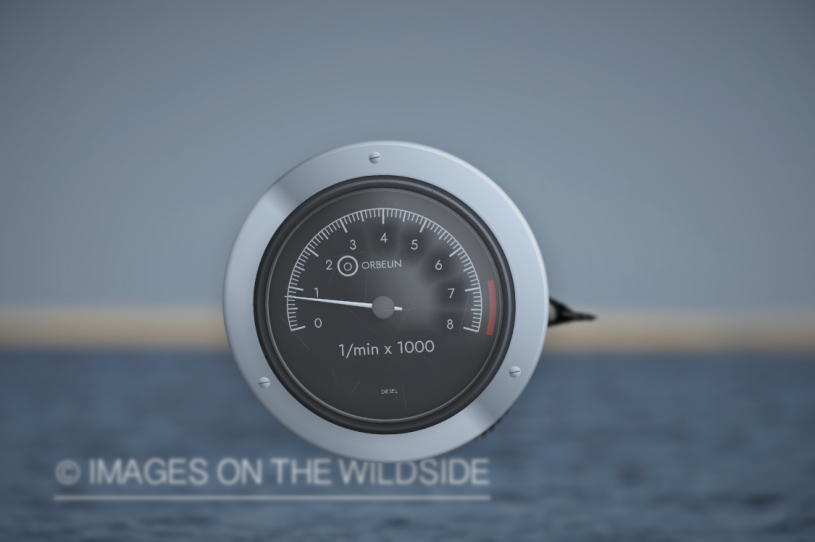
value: **800** rpm
